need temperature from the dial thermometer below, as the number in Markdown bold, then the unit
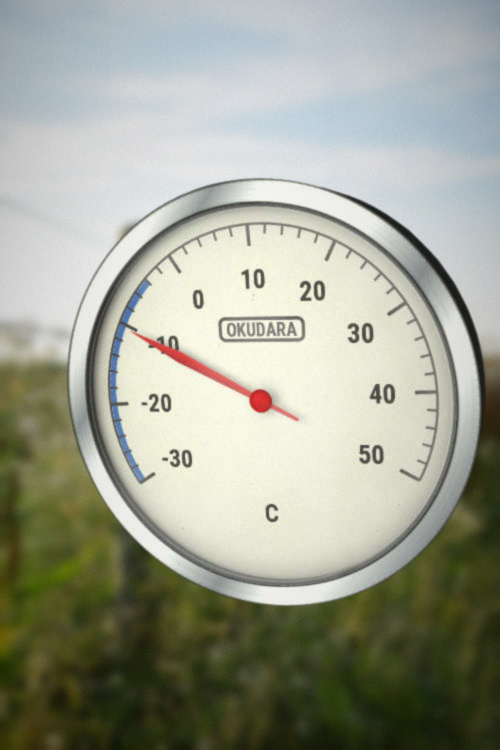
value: **-10** °C
